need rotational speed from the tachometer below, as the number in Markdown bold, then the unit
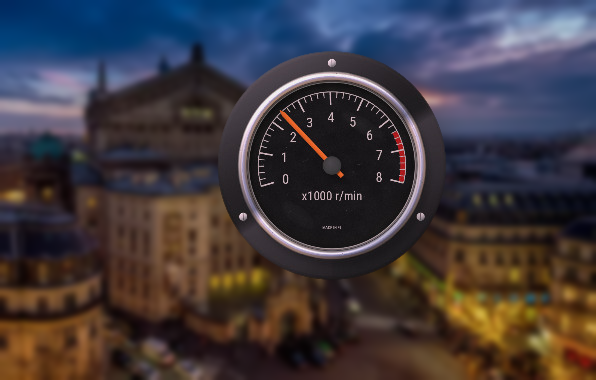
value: **2400** rpm
